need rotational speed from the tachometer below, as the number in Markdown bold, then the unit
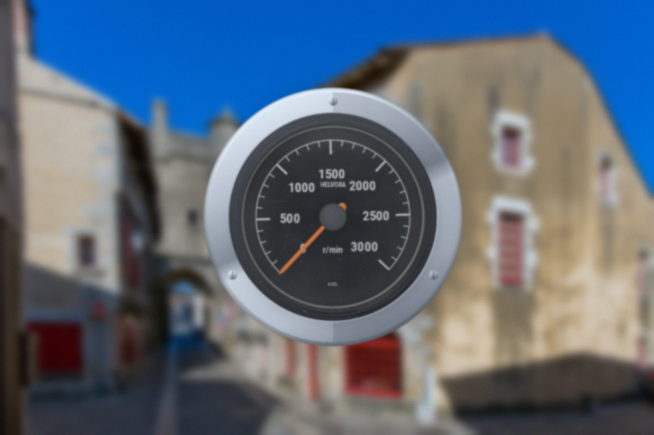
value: **0** rpm
